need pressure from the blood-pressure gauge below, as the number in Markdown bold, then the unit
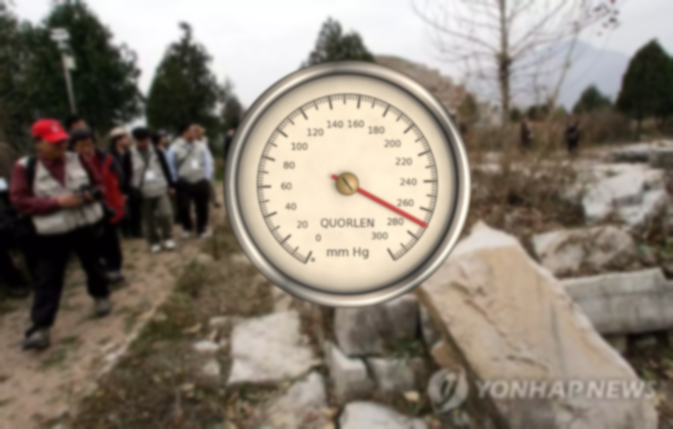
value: **270** mmHg
